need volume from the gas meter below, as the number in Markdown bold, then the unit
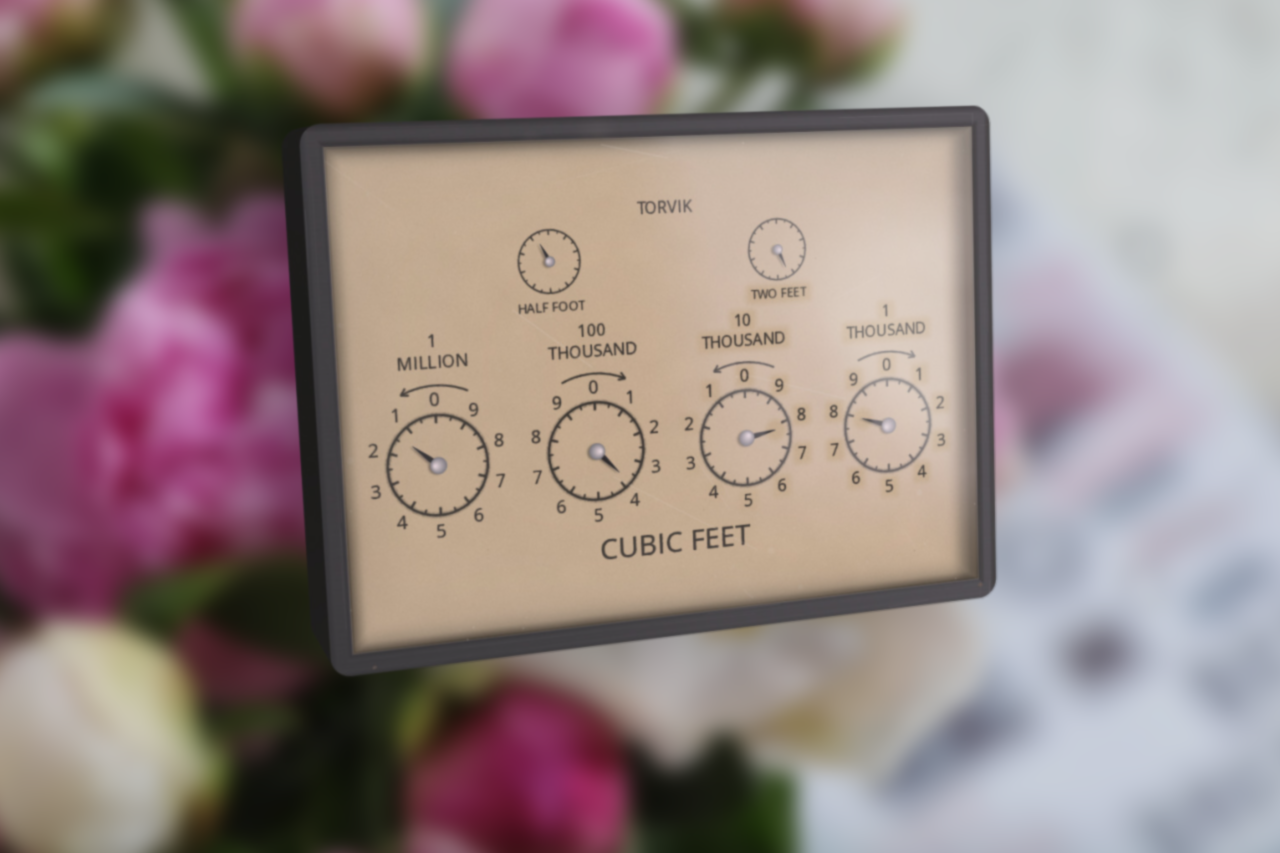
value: **137800** ft³
